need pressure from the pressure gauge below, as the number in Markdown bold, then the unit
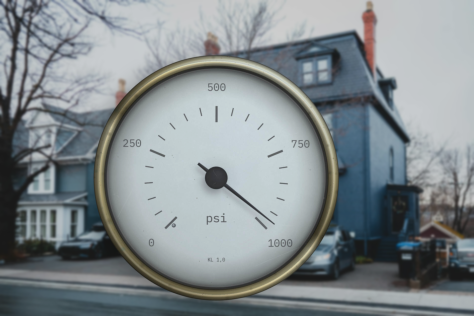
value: **975** psi
